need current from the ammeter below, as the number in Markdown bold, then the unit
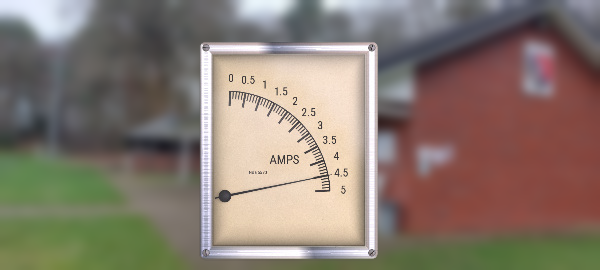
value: **4.5** A
